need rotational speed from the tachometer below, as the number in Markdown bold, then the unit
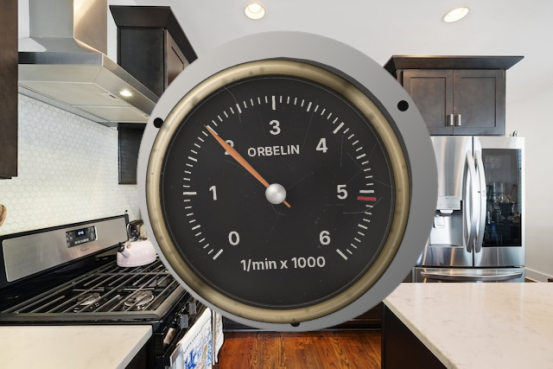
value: **2000** rpm
